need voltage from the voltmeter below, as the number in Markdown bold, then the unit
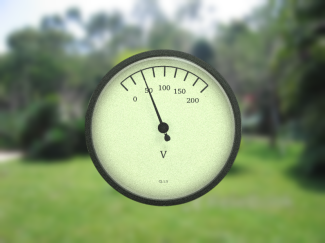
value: **50** V
